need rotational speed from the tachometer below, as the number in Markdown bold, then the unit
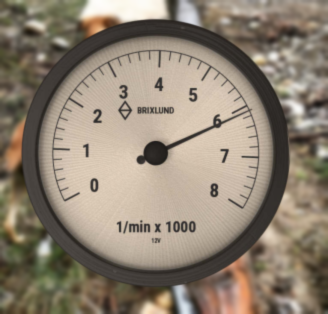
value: **6100** rpm
